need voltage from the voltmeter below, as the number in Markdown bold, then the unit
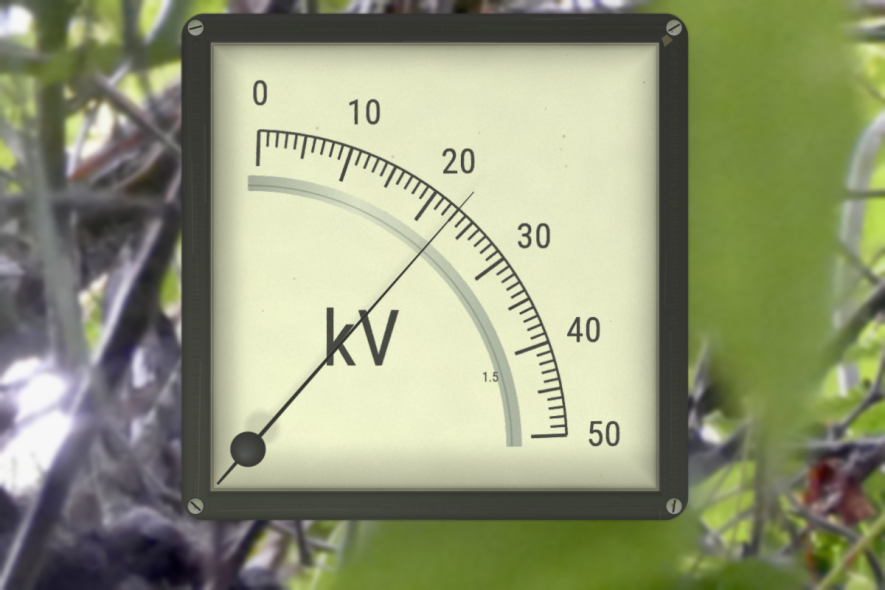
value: **23** kV
